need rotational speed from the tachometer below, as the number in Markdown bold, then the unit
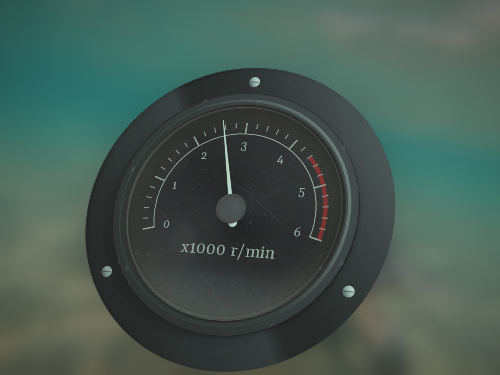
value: **2600** rpm
